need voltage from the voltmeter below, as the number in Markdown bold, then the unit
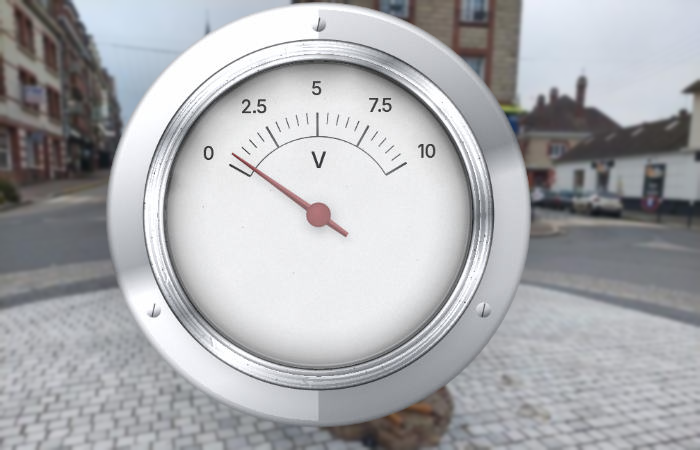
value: **0.5** V
